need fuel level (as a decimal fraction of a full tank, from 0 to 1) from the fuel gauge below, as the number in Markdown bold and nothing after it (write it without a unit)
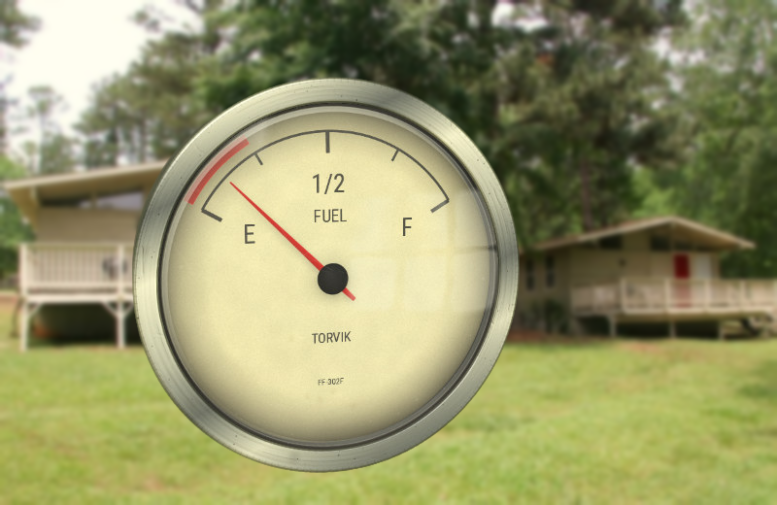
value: **0.125**
